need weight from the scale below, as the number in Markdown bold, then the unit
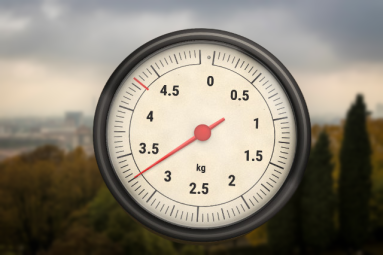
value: **3.25** kg
